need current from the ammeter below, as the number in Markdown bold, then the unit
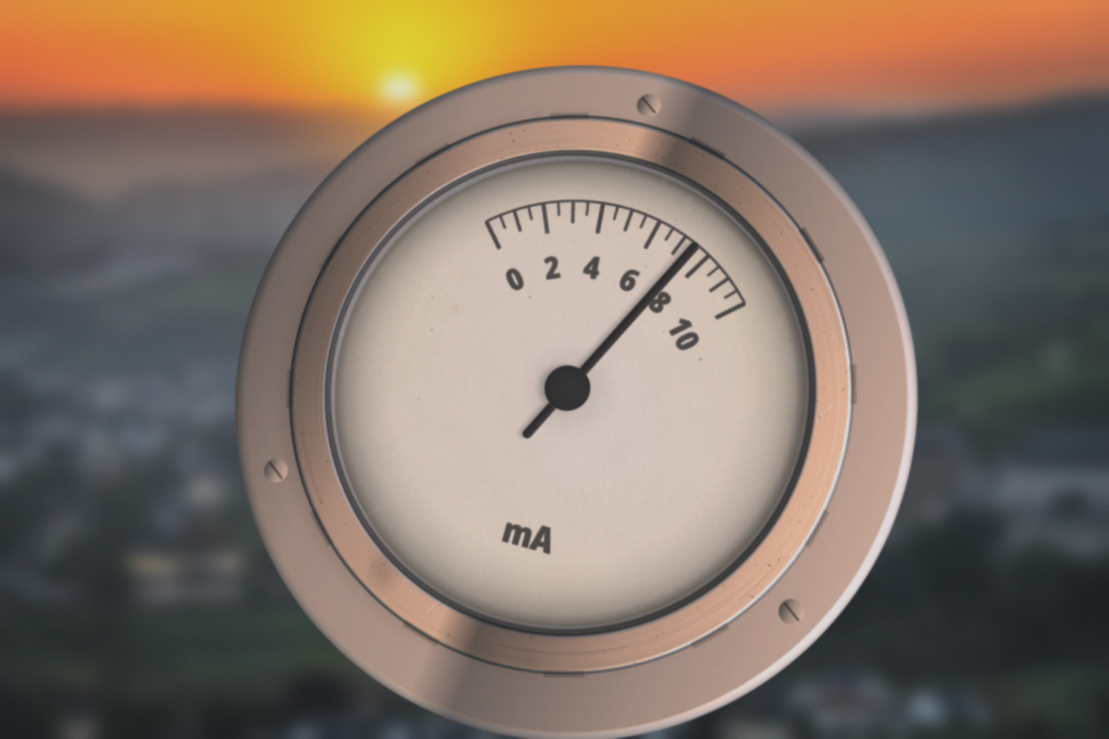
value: **7.5** mA
